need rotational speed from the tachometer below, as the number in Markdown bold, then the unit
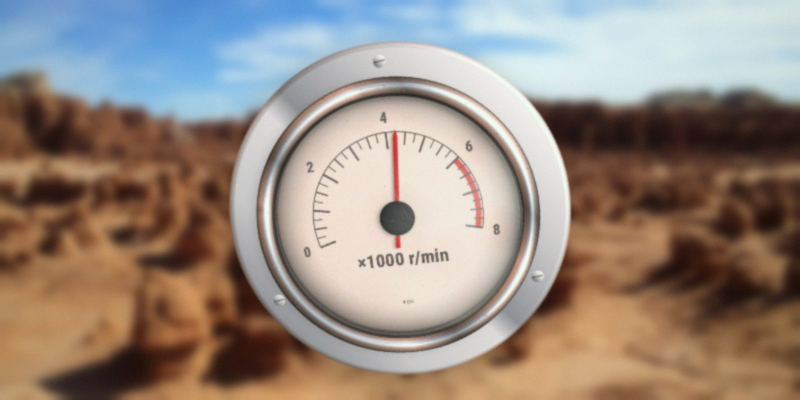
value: **4250** rpm
